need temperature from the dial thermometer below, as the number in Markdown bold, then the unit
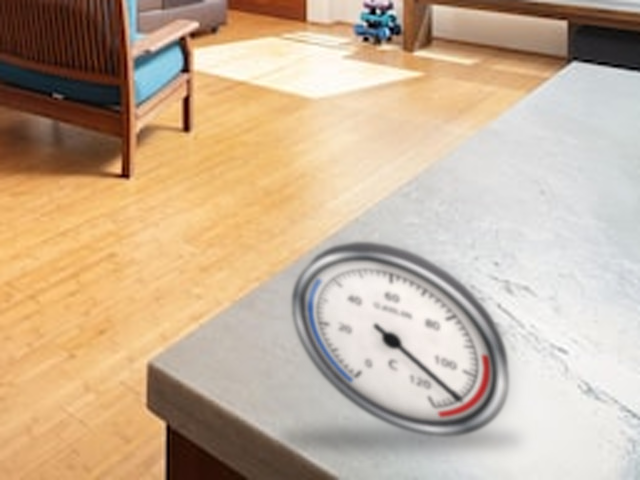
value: **110** °C
